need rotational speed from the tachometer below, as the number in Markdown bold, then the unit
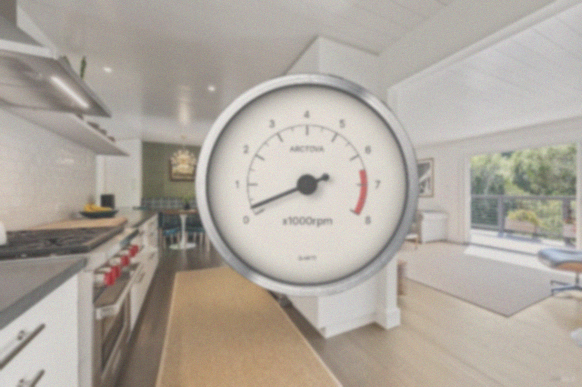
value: **250** rpm
